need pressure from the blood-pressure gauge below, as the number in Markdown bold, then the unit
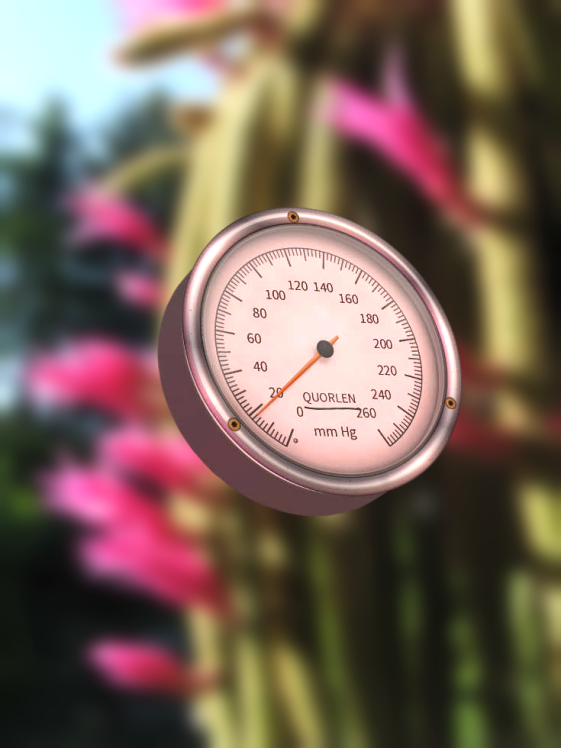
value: **18** mmHg
